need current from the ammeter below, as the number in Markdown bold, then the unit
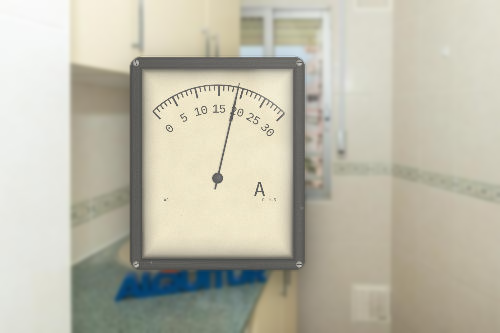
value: **19** A
